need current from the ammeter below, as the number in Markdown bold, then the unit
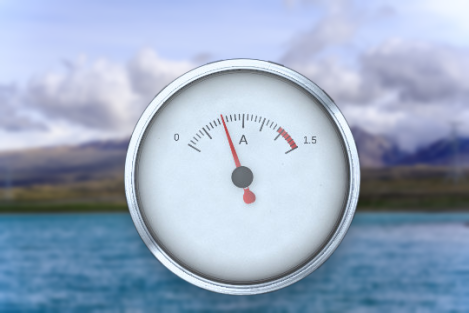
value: **0.5** A
